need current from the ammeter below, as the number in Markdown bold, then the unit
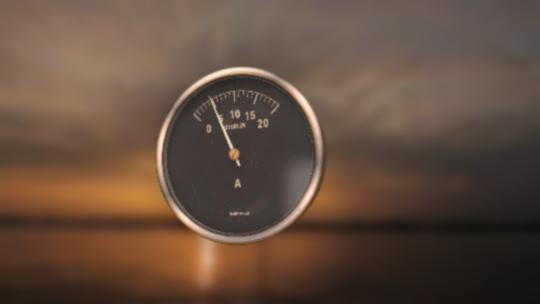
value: **5** A
